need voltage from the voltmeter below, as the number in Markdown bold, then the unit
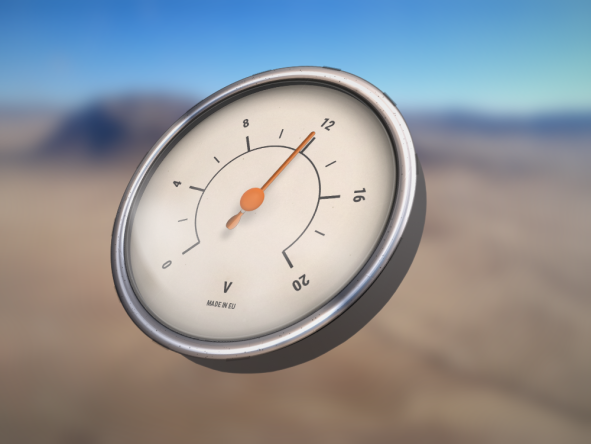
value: **12** V
